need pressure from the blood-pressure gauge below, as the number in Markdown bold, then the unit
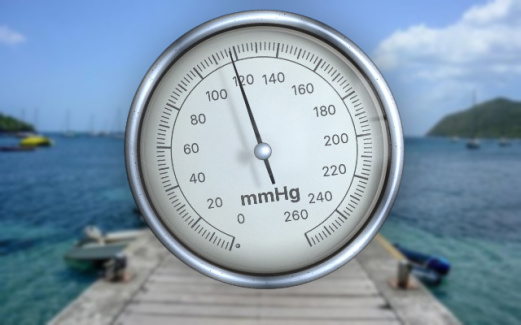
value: **118** mmHg
